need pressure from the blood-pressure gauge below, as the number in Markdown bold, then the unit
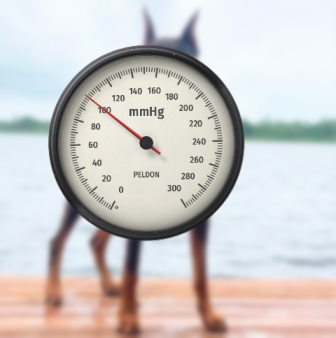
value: **100** mmHg
